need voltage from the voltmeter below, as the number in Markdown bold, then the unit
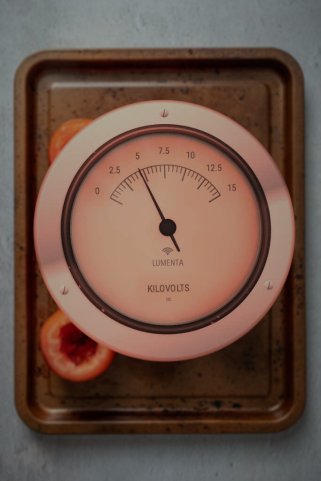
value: **4.5** kV
